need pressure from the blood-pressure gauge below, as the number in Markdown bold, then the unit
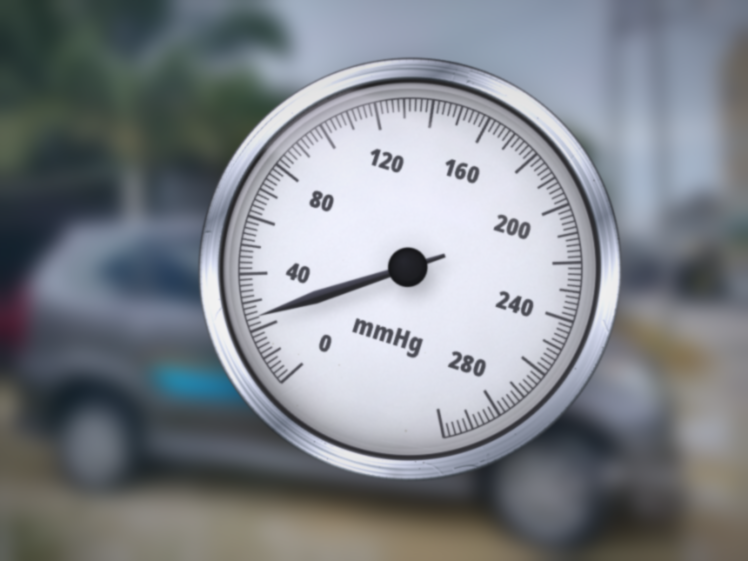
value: **24** mmHg
